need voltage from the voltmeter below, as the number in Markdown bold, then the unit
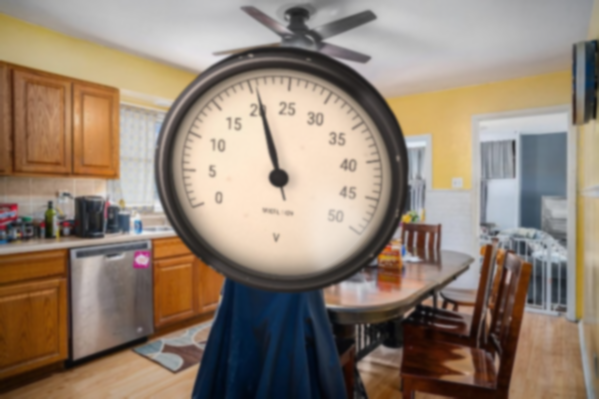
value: **21** V
